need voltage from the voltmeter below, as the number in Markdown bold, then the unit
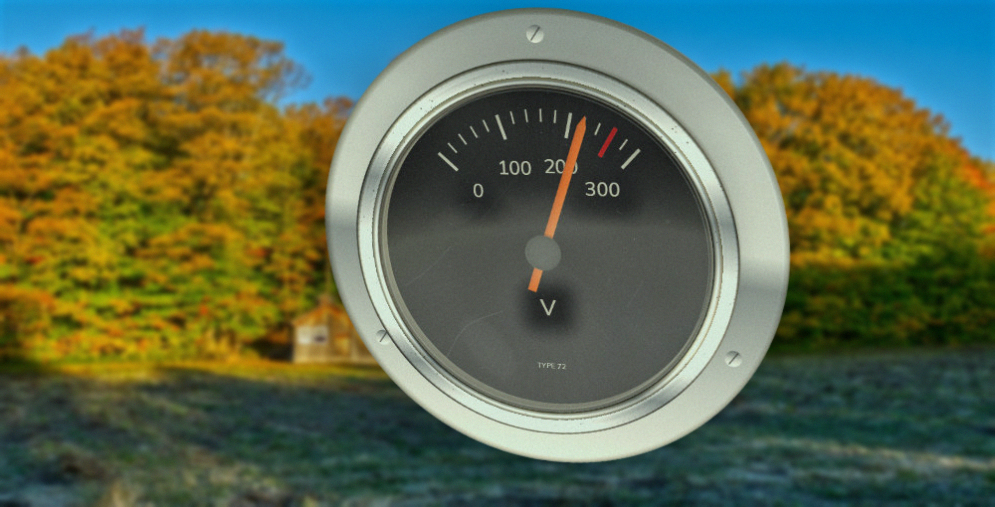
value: **220** V
